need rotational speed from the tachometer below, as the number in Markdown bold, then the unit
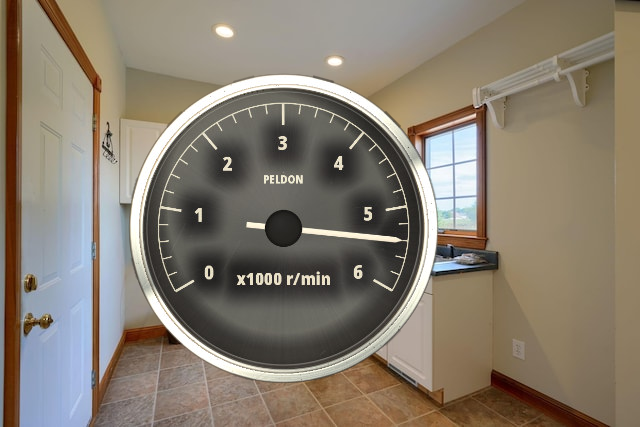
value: **5400** rpm
